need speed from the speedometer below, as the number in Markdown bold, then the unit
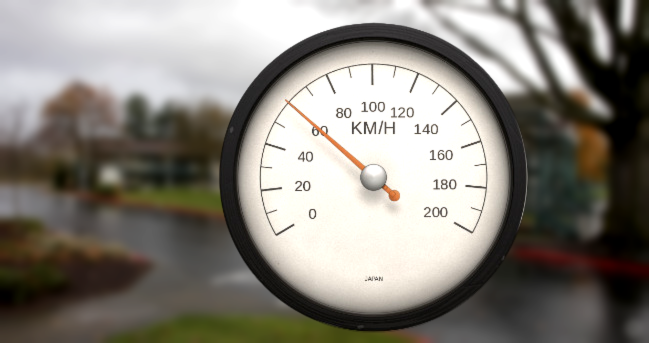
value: **60** km/h
